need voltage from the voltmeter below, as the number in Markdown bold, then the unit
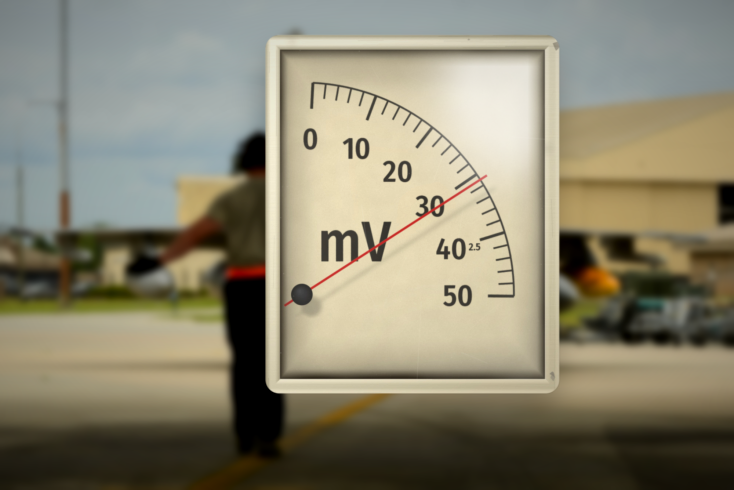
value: **31** mV
